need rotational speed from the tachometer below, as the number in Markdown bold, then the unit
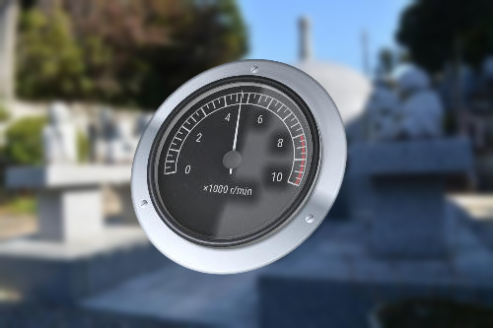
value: **4750** rpm
